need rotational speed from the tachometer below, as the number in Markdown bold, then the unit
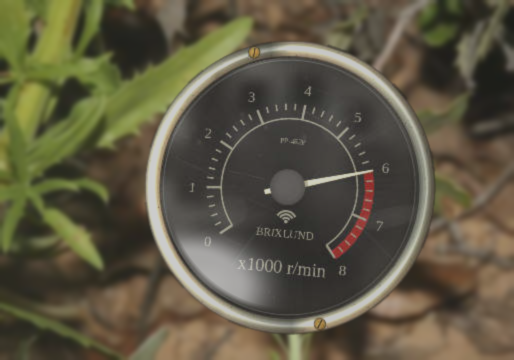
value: **6000** rpm
